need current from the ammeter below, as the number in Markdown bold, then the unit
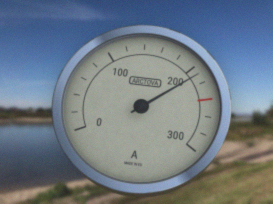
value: **210** A
